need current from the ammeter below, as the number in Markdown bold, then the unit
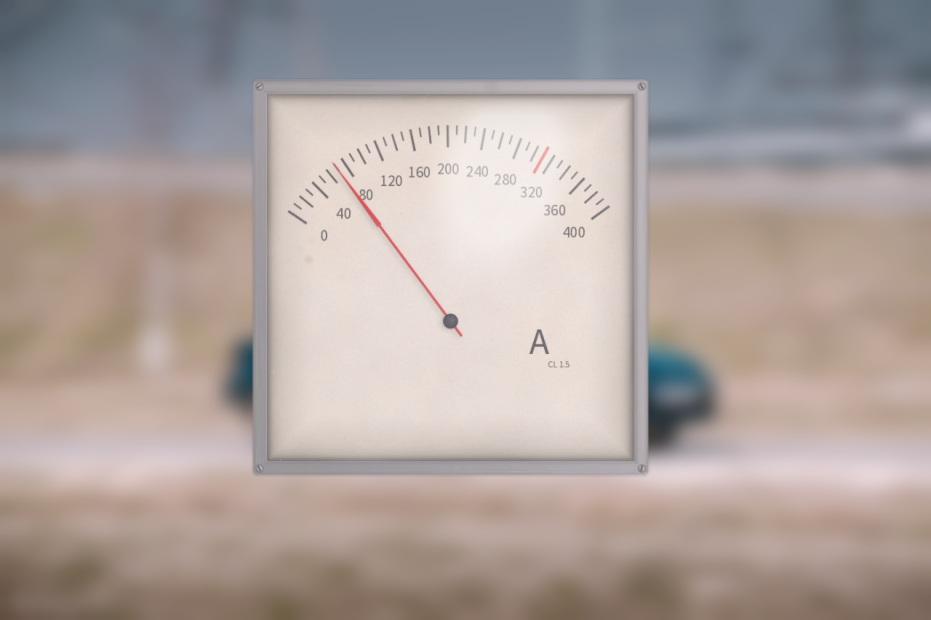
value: **70** A
